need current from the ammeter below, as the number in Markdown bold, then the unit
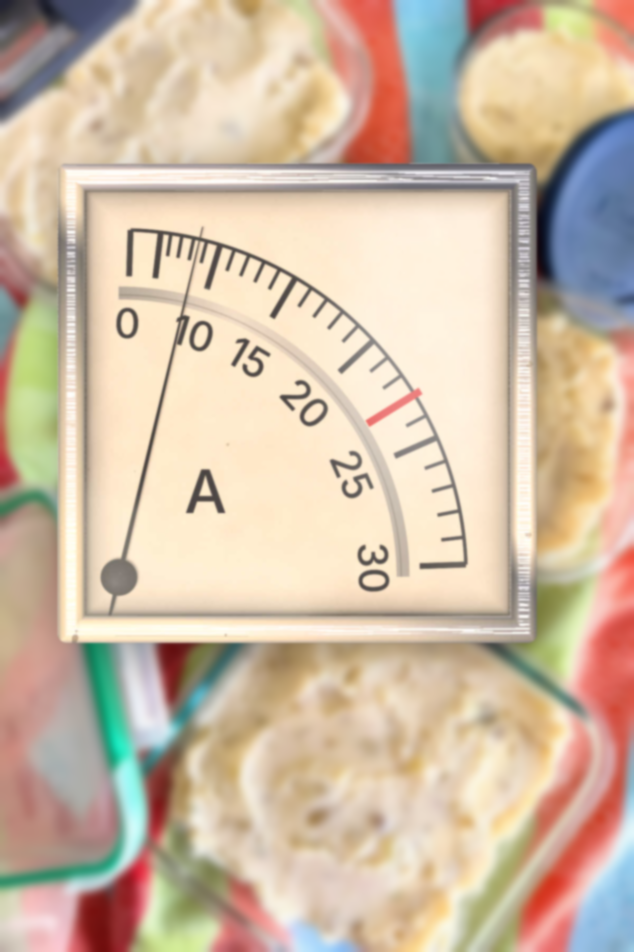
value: **8.5** A
